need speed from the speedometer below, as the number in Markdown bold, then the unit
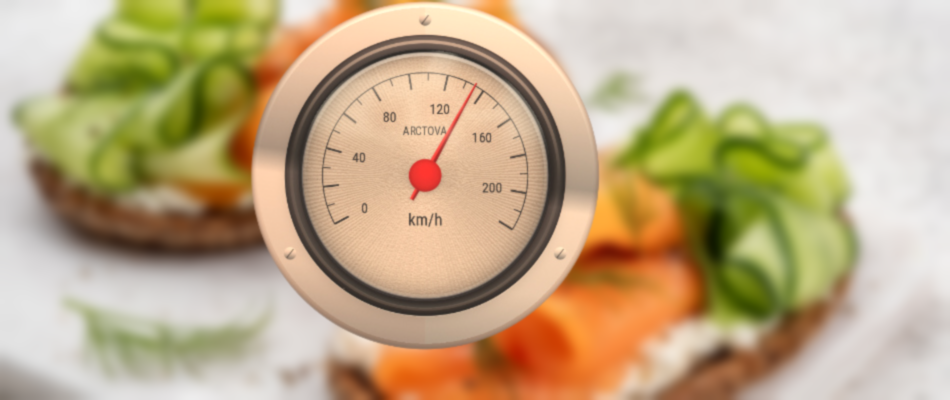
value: **135** km/h
